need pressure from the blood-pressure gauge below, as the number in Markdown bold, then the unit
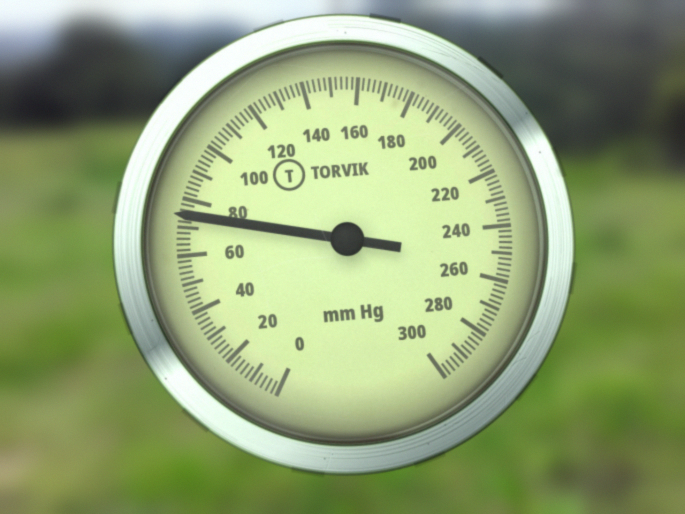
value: **74** mmHg
